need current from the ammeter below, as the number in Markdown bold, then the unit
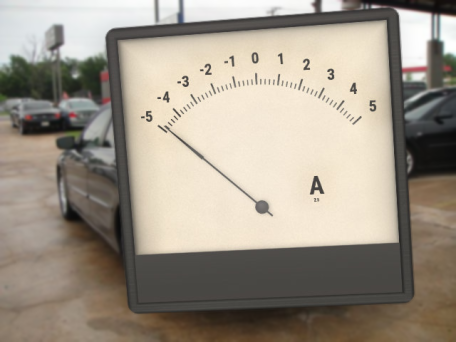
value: **-4.8** A
